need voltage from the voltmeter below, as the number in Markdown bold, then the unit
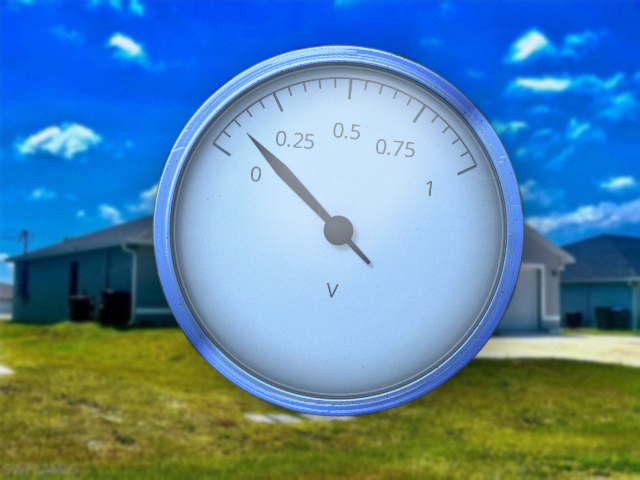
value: **0.1** V
